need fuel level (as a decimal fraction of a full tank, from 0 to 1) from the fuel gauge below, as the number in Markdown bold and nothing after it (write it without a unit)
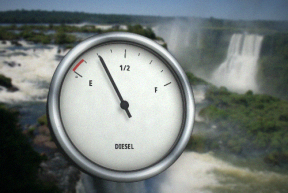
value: **0.25**
